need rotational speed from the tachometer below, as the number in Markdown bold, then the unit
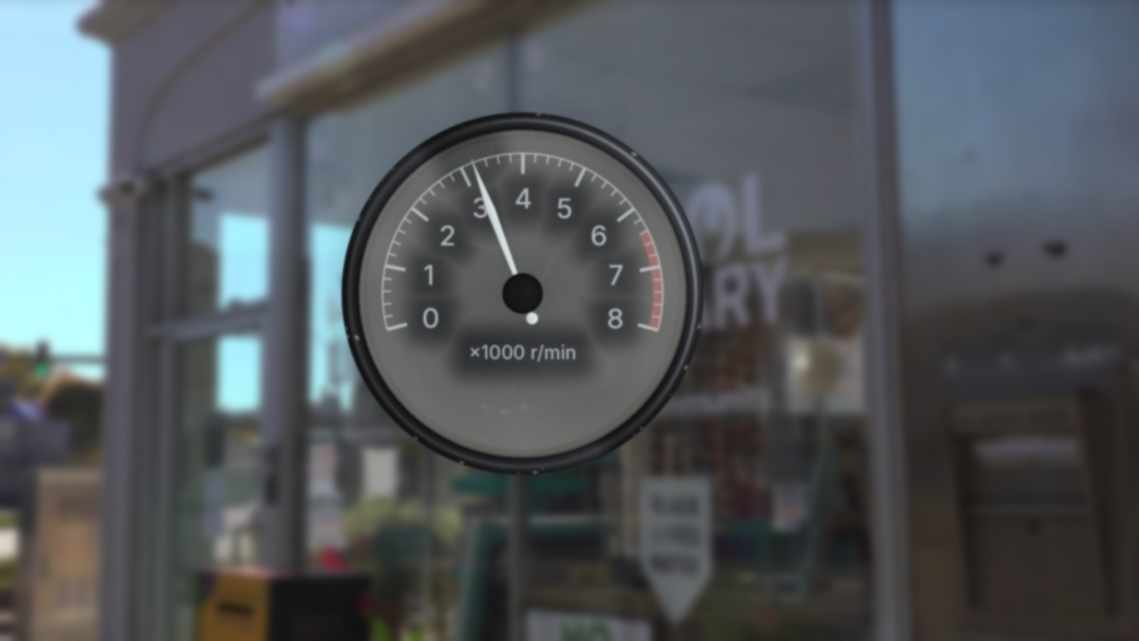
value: **3200** rpm
